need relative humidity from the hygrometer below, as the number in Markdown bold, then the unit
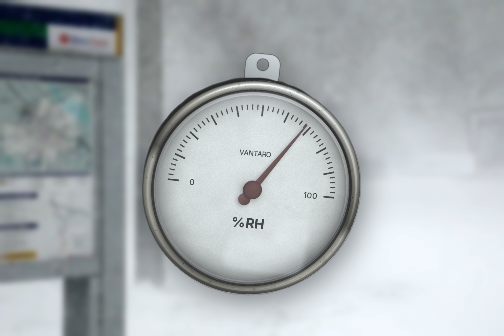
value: **68** %
